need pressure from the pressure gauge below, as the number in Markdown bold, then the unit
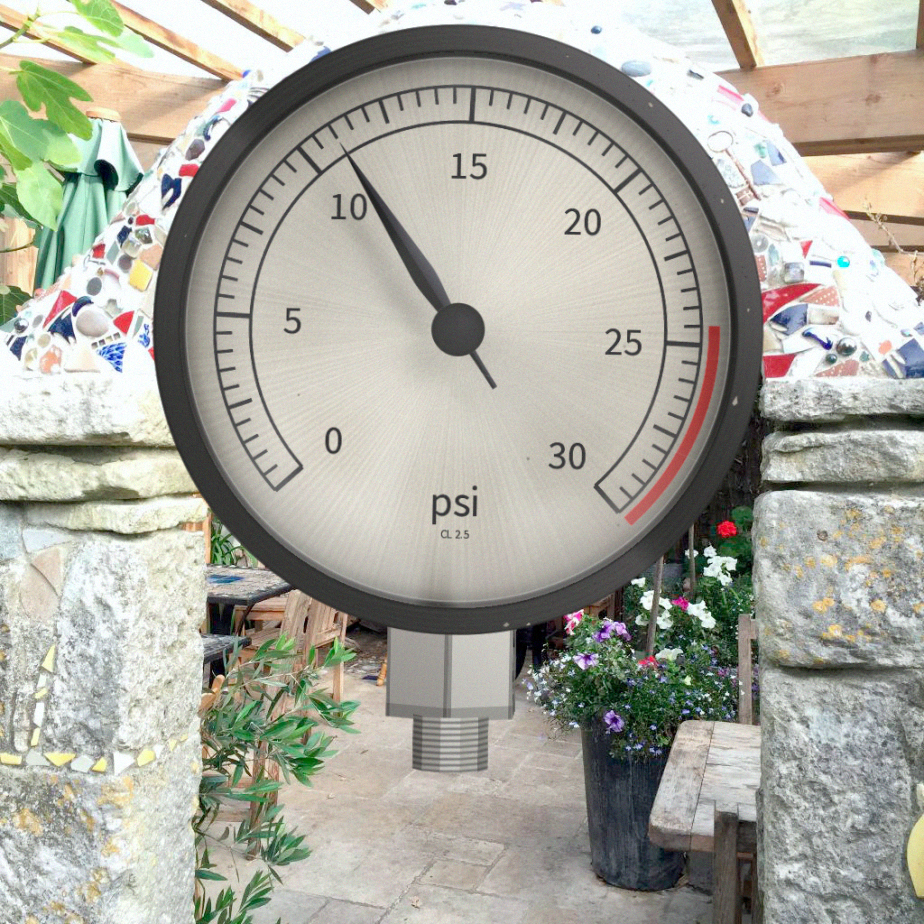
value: **11** psi
